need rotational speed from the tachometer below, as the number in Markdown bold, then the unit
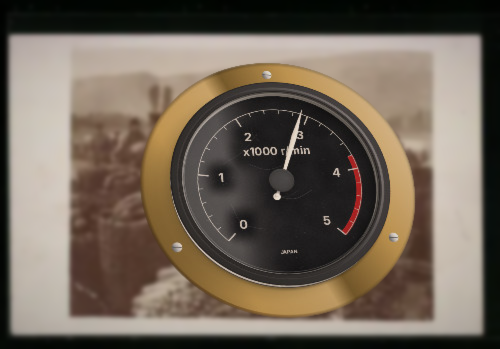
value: **2900** rpm
